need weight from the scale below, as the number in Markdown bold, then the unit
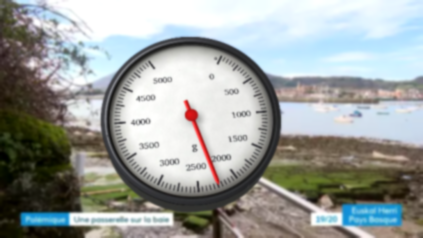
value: **2250** g
